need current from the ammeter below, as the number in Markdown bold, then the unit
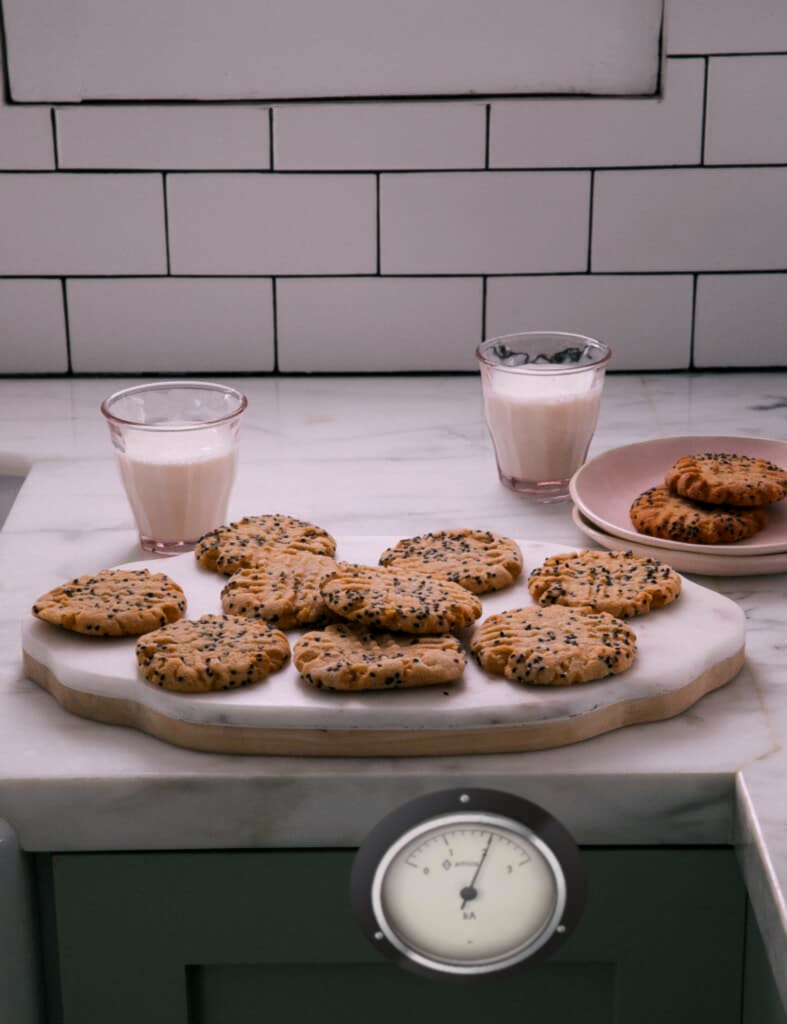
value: **2** kA
